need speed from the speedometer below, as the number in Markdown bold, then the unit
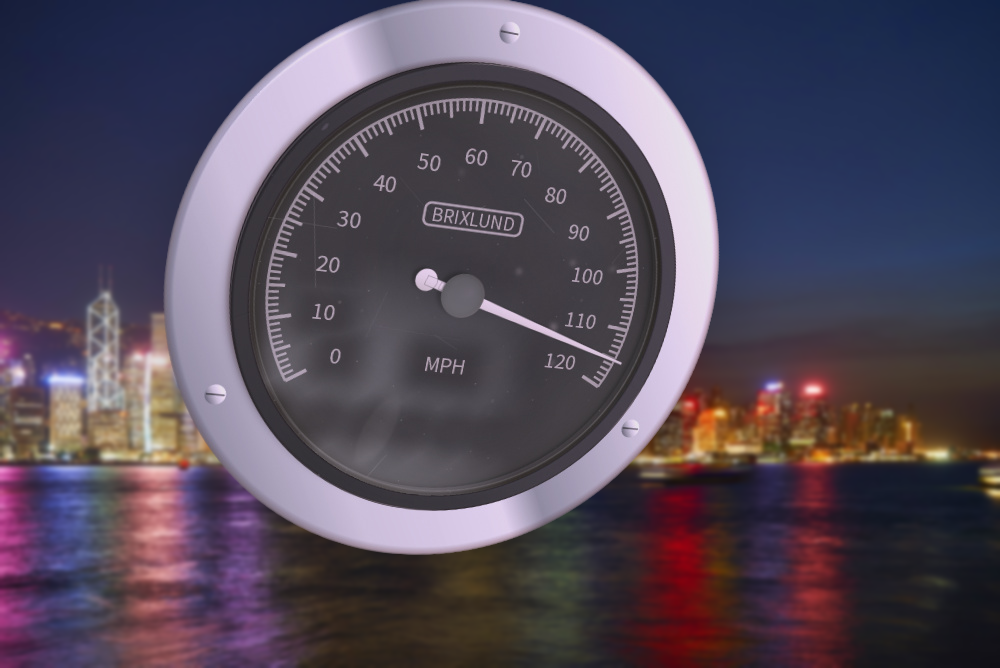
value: **115** mph
